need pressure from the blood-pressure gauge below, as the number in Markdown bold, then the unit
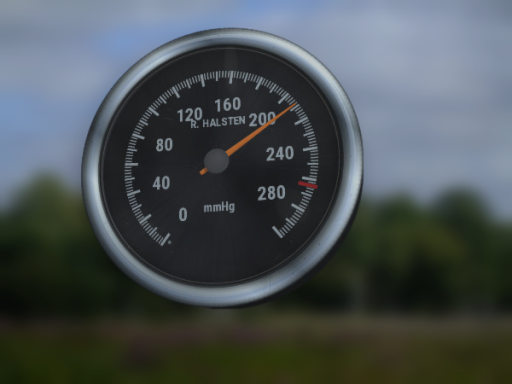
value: **210** mmHg
